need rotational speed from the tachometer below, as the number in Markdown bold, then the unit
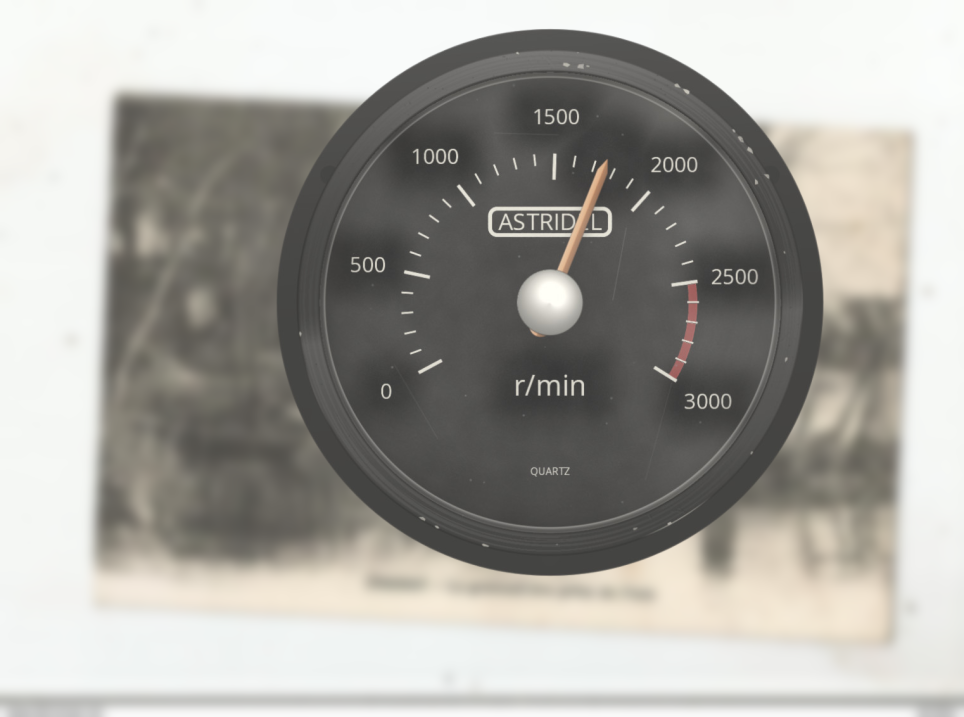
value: **1750** rpm
